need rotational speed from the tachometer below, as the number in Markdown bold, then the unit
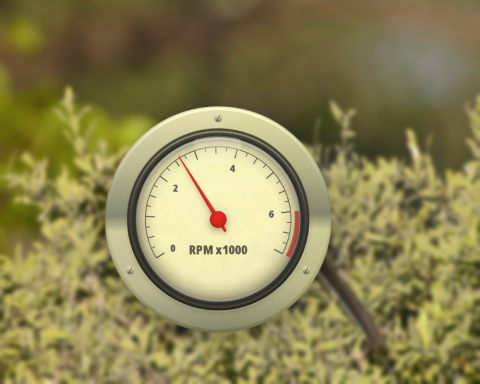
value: **2625** rpm
